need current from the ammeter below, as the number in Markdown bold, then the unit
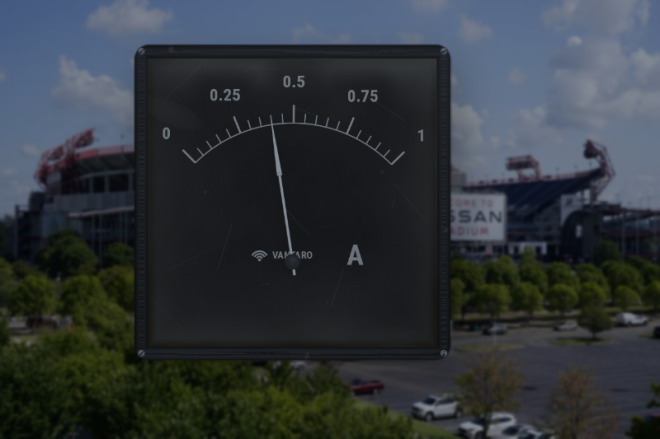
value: **0.4** A
